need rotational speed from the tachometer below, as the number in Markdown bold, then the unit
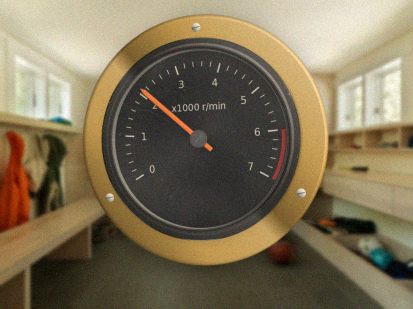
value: **2100** rpm
